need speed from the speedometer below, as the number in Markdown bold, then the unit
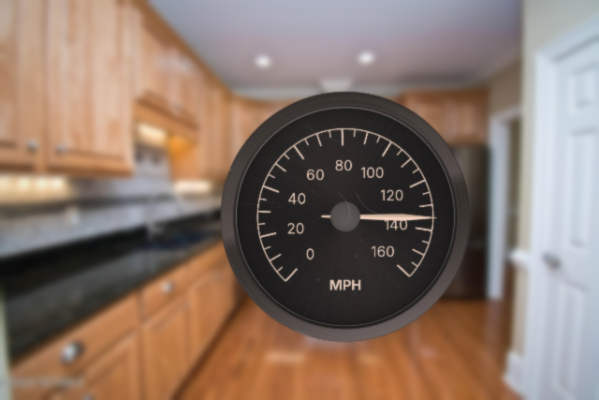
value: **135** mph
